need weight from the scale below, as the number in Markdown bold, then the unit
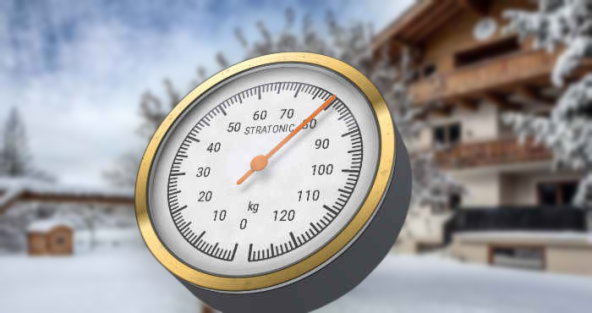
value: **80** kg
